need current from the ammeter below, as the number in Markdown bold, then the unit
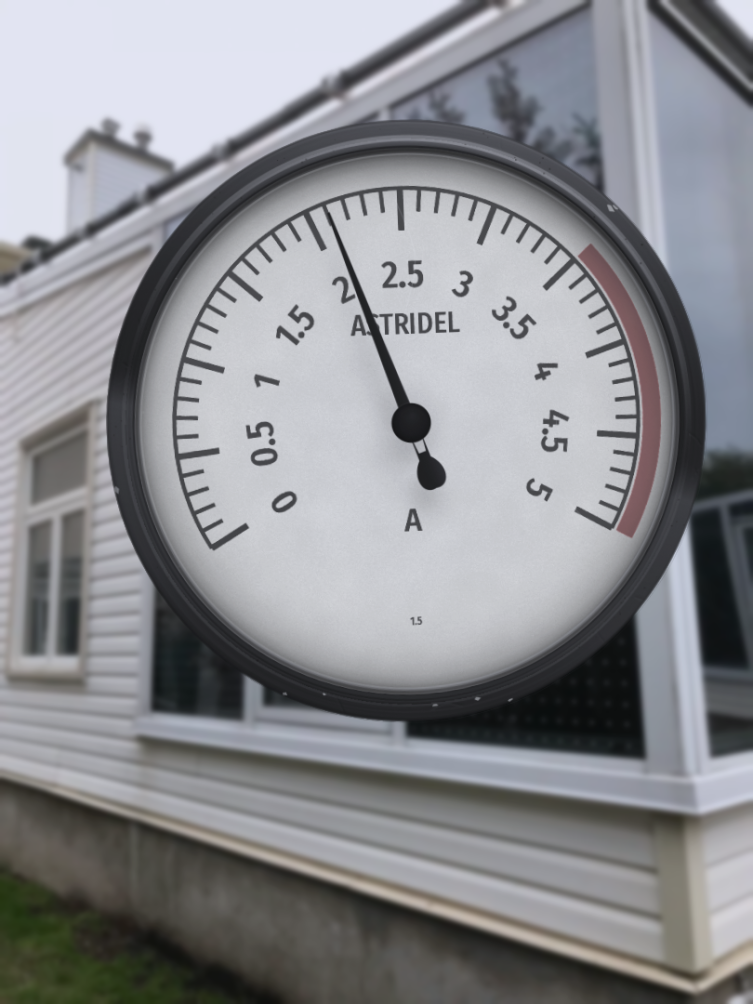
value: **2.1** A
